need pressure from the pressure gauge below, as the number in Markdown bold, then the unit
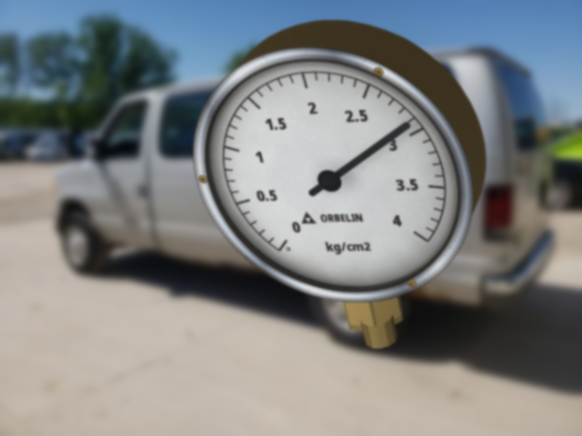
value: **2.9** kg/cm²
